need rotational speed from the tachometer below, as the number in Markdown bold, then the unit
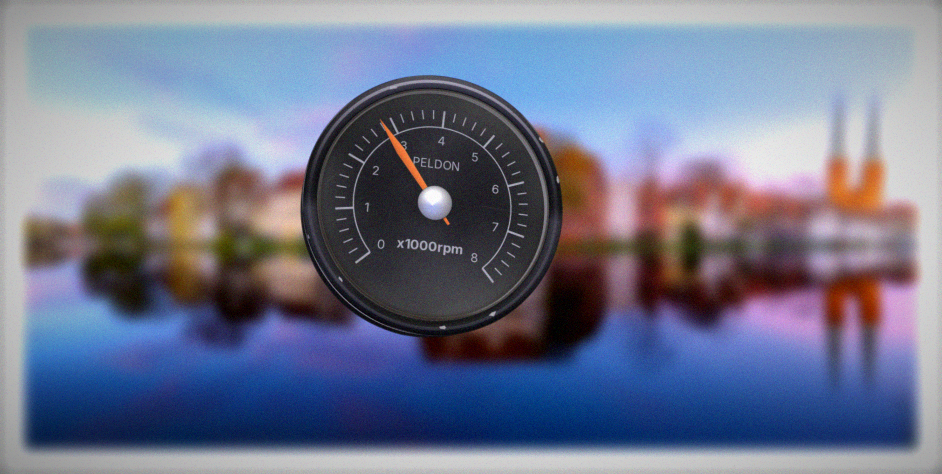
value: **2800** rpm
